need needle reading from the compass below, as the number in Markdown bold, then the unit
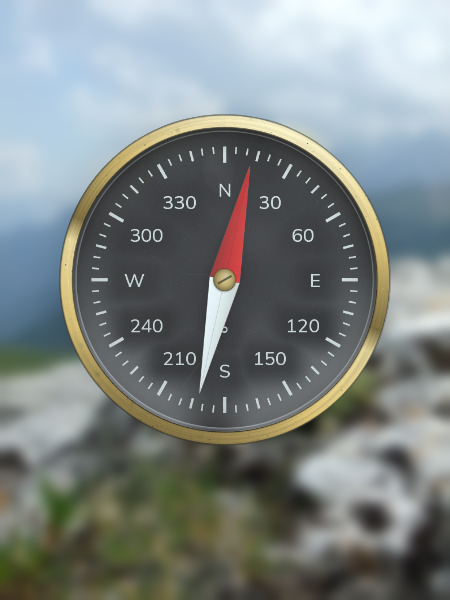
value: **12.5** °
